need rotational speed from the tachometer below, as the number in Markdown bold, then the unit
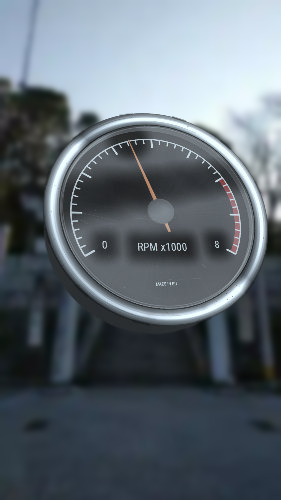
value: **3400** rpm
